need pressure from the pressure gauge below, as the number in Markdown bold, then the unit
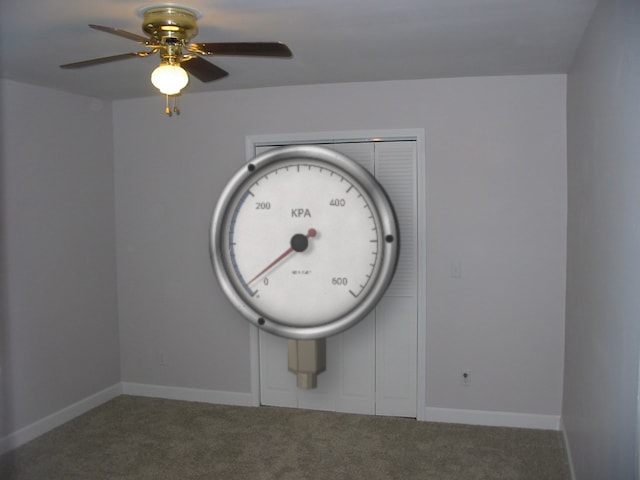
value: **20** kPa
